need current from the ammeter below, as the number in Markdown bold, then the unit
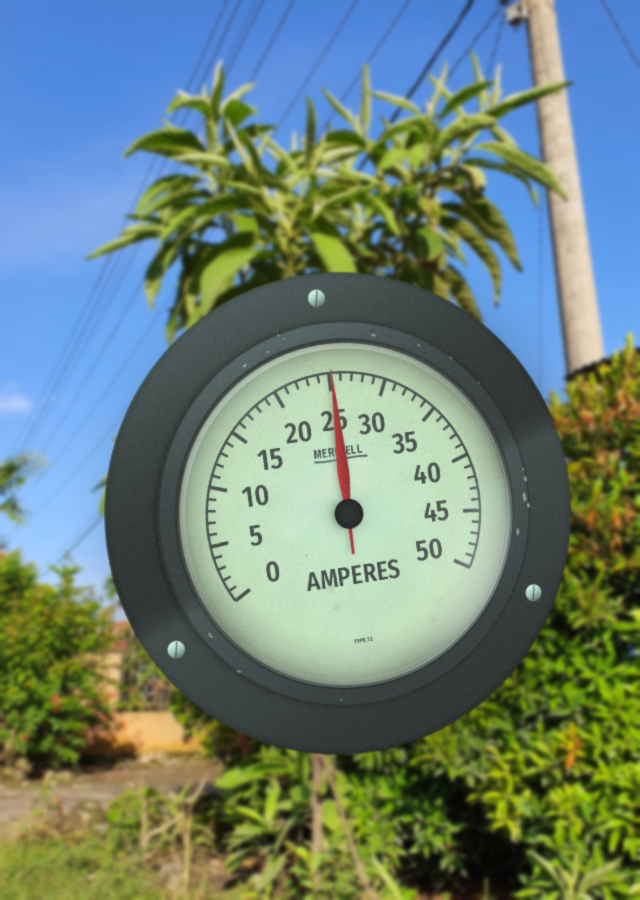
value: **25** A
